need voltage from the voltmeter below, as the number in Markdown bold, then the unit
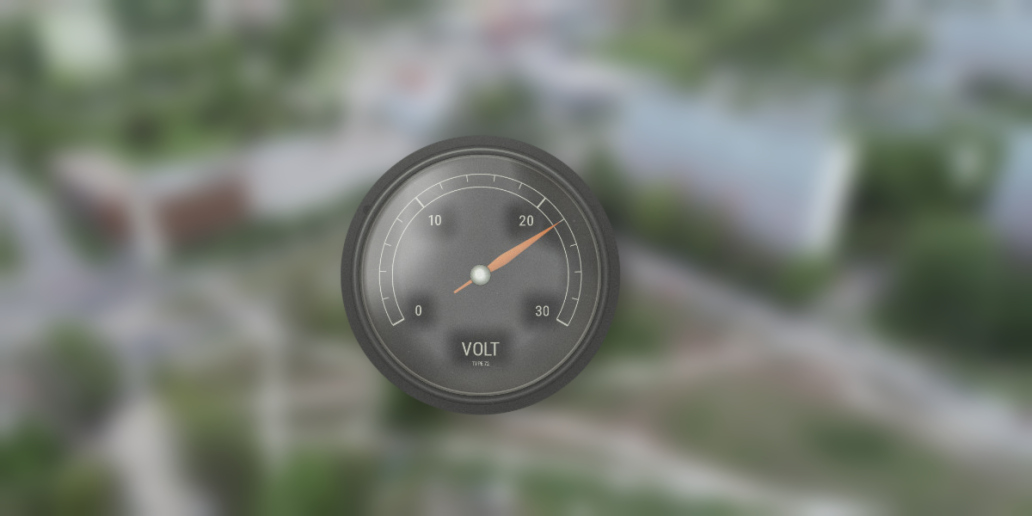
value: **22** V
